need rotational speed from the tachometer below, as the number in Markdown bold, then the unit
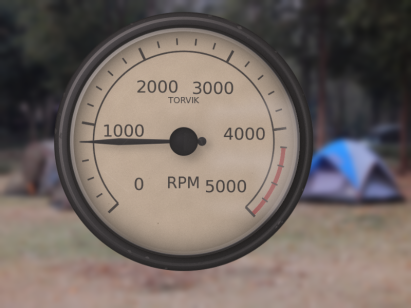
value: **800** rpm
